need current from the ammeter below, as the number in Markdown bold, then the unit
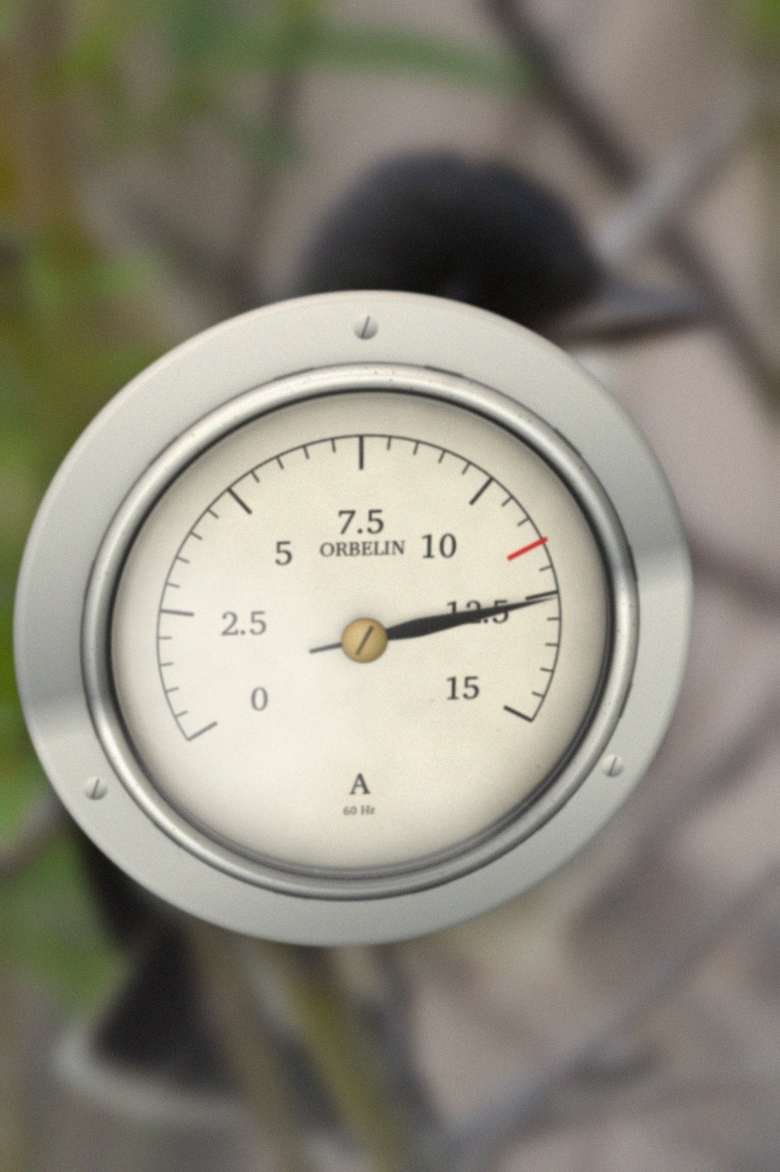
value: **12.5** A
